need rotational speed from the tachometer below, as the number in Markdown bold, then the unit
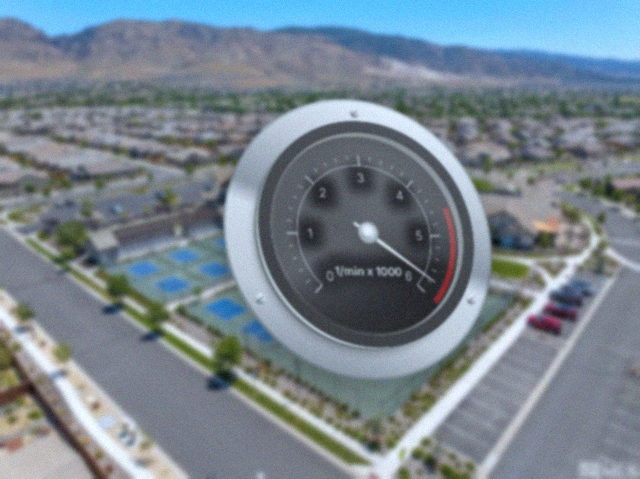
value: **5800** rpm
